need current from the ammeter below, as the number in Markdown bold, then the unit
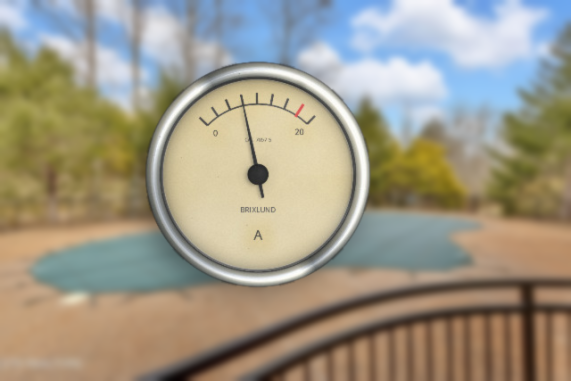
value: **7.5** A
